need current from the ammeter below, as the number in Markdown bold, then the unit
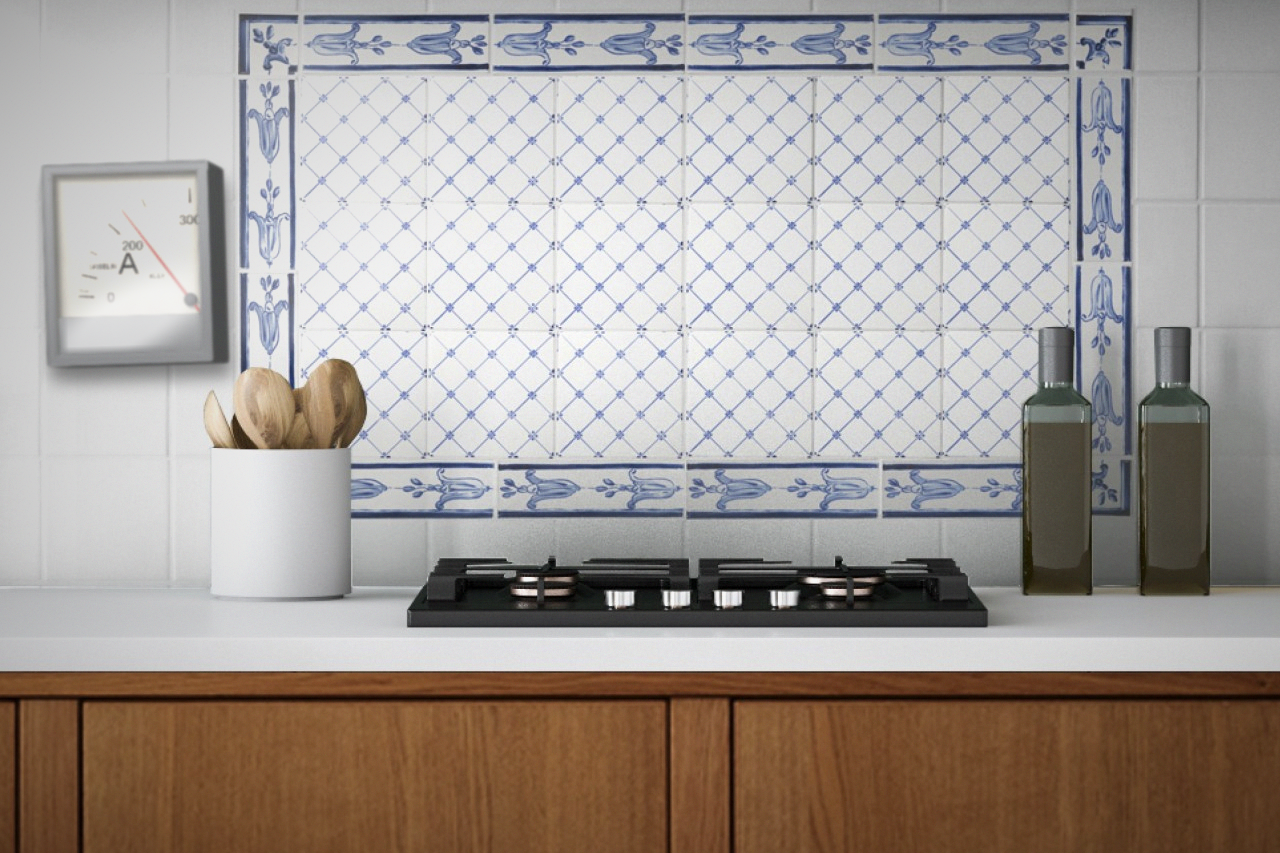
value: **225** A
